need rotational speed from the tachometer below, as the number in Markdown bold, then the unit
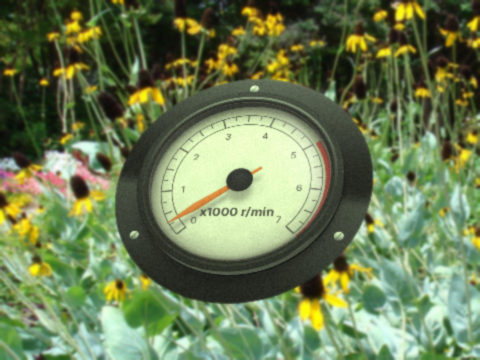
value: **250** rpm
